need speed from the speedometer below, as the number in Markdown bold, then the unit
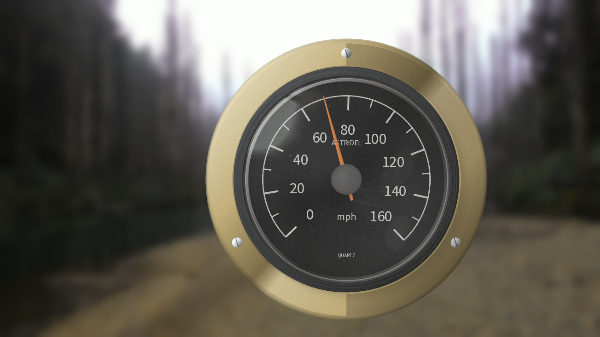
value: **70** mph
